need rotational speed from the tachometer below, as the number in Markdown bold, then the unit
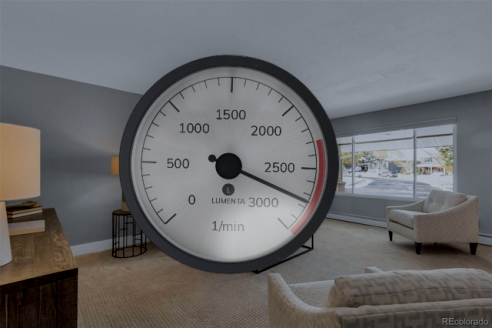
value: **2750** rpm
